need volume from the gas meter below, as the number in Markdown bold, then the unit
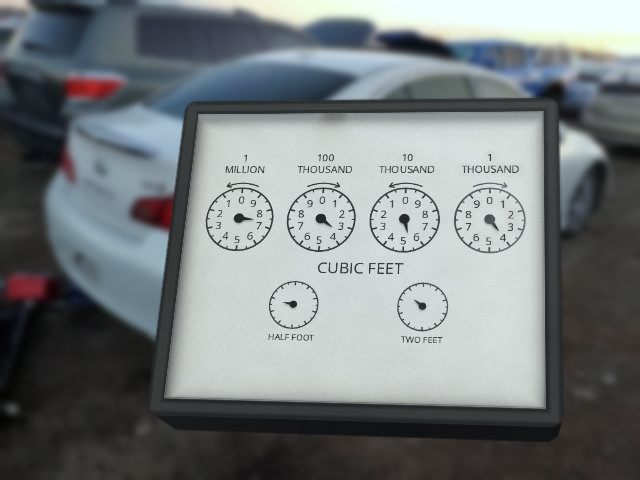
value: **735400** ft³
